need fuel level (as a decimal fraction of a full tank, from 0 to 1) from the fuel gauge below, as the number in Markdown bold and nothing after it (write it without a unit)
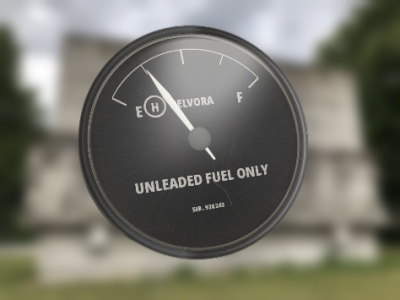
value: **0.25**
